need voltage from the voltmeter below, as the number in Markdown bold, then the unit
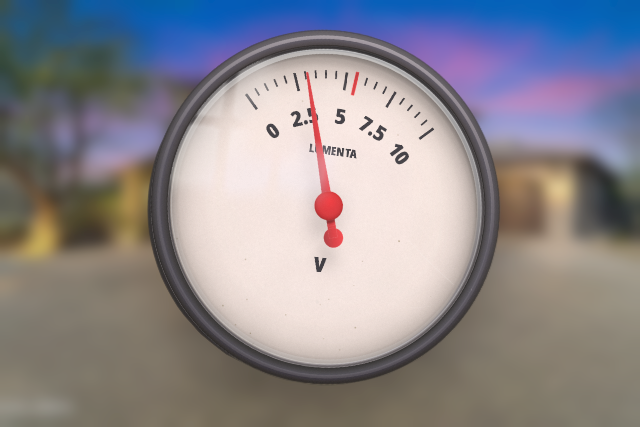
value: **3** V
